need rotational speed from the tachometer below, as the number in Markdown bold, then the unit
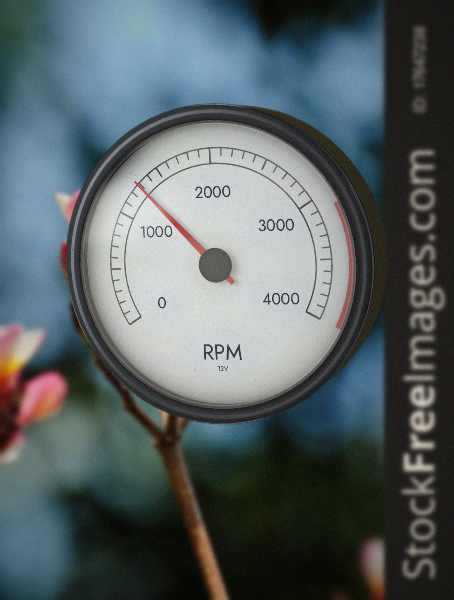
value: **1300** rpm
